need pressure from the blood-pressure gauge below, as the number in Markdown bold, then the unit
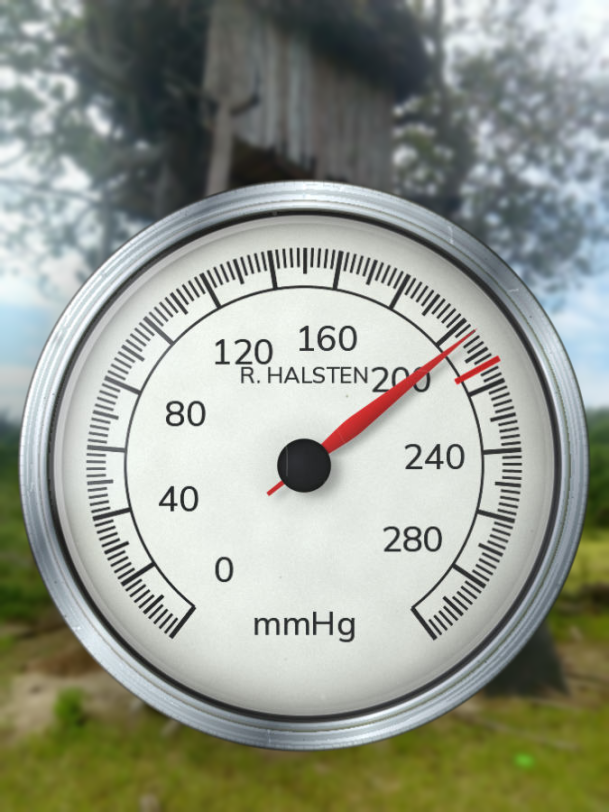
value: **204** mmHg
